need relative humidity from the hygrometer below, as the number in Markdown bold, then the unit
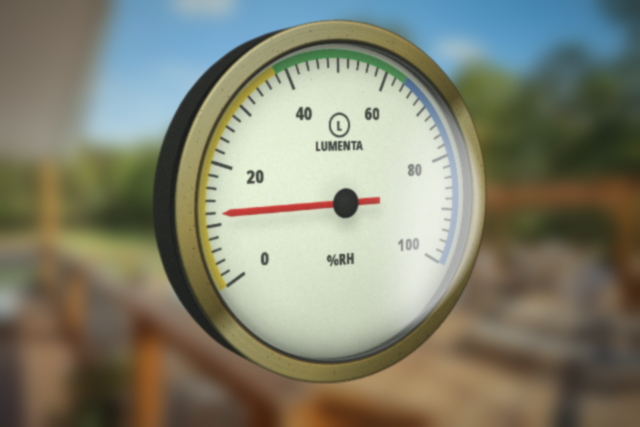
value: **12** %
